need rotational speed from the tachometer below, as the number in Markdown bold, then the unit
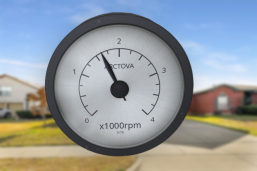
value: **1625** rpm
